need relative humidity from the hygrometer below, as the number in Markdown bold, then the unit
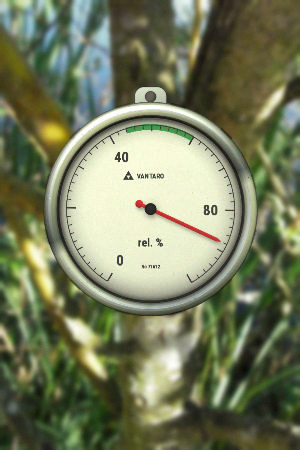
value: **88** %
